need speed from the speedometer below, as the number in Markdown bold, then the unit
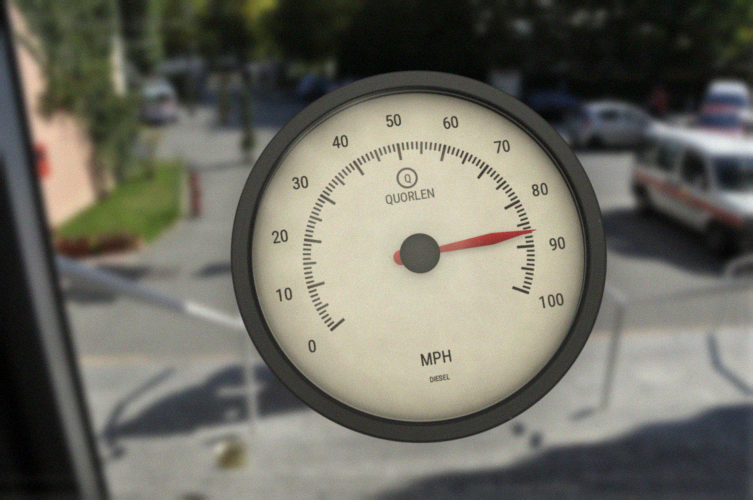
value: **87** mph
